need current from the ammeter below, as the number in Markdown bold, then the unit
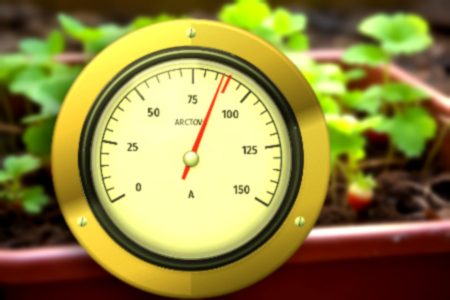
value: **87.5** A
